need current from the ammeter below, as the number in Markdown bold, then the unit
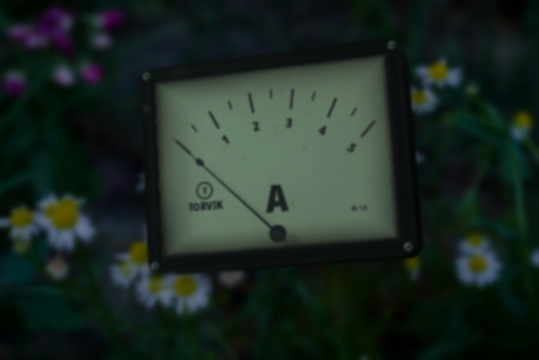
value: **0** A
